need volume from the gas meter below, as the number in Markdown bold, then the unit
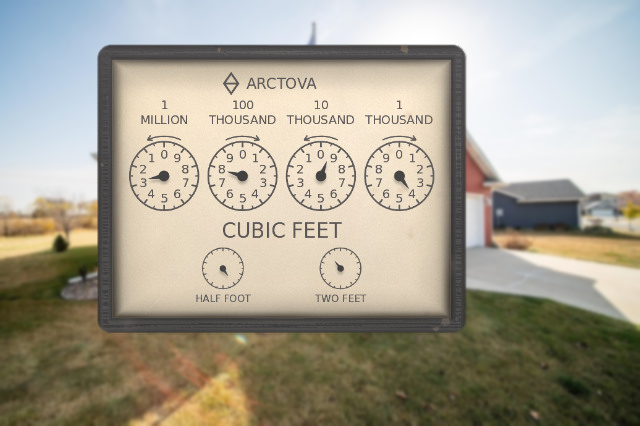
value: **279400** ft³
